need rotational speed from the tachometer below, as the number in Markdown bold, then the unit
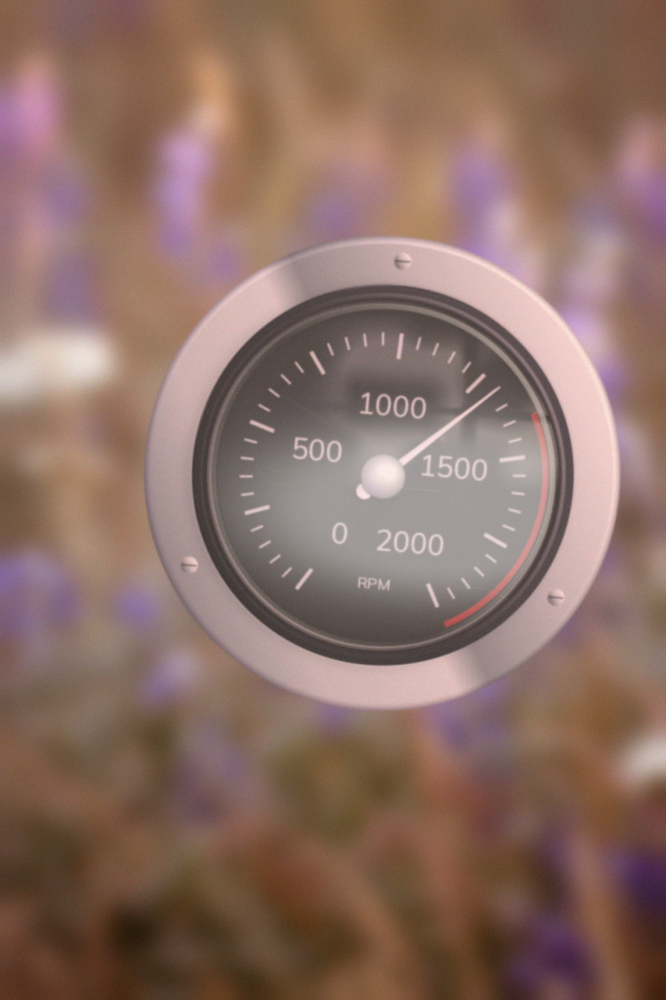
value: **1300** rpm
